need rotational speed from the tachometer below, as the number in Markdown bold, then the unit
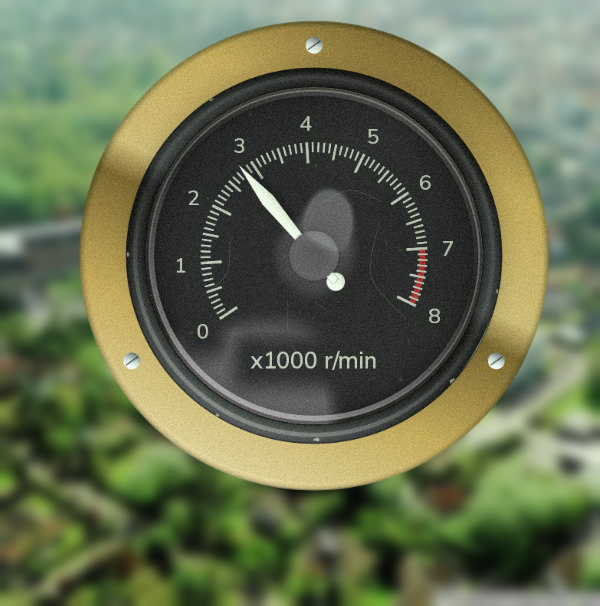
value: **2800** rpm
